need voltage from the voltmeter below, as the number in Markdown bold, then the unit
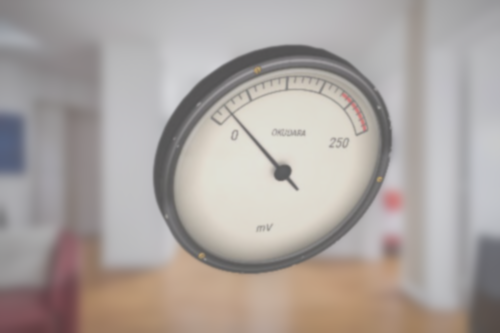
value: **20** mV
